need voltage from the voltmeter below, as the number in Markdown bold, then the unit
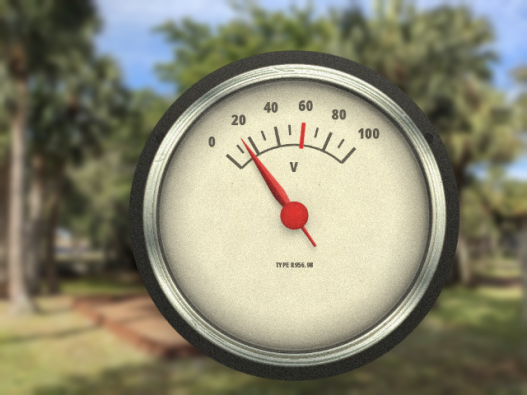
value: **15** V
